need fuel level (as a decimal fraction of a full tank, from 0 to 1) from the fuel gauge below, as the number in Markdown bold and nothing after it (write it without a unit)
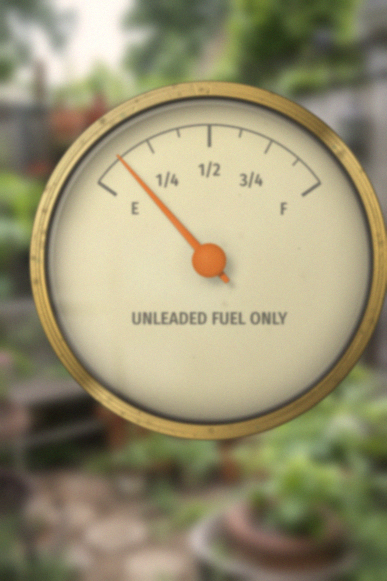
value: **0.125**
